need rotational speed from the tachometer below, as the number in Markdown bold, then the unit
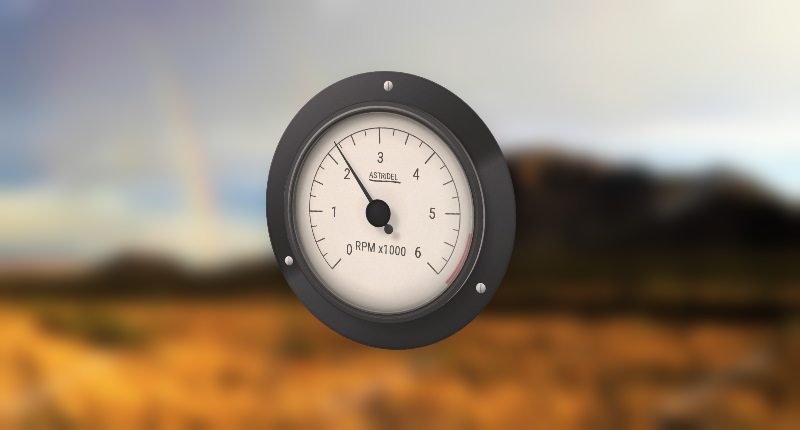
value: **2250** rpm
